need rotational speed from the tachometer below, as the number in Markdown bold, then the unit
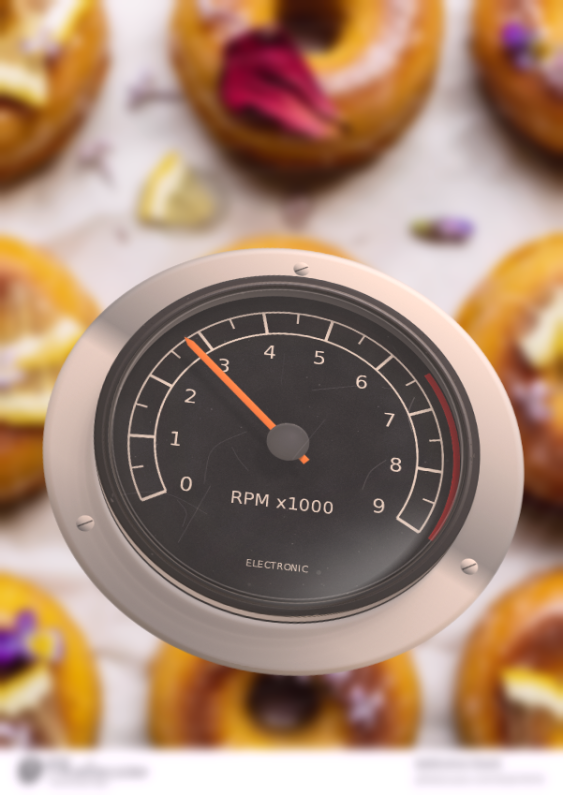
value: **2750** rpm
